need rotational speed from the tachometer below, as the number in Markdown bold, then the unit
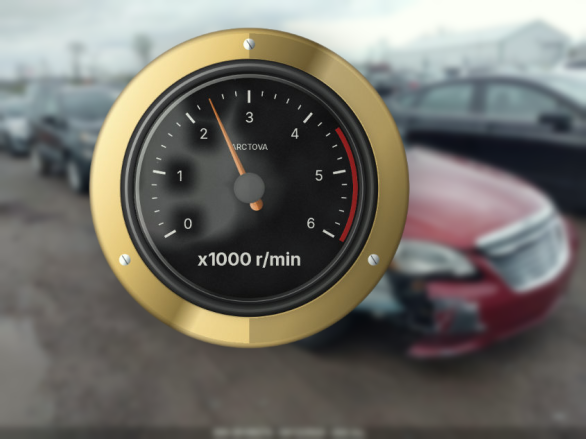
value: **2400** rpm
